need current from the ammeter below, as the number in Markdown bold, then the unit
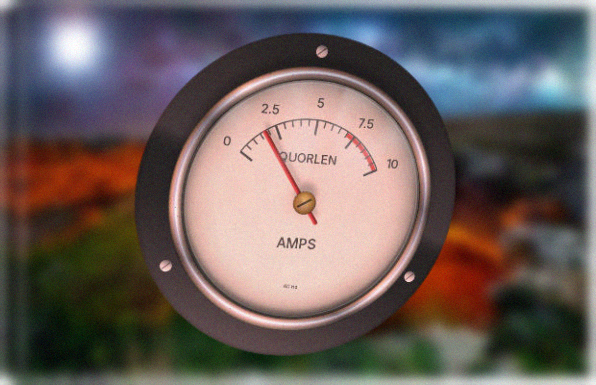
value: **1.75** A
